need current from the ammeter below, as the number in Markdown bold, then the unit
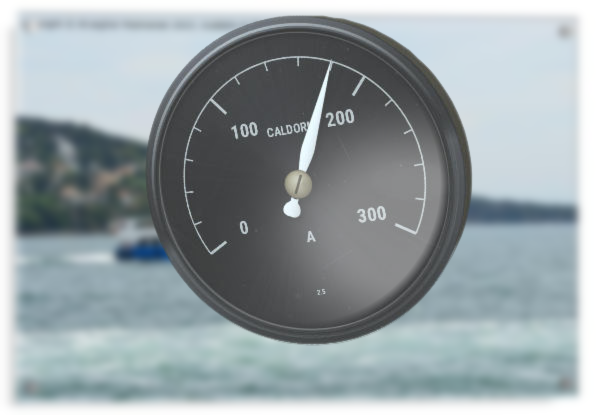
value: **180** A
